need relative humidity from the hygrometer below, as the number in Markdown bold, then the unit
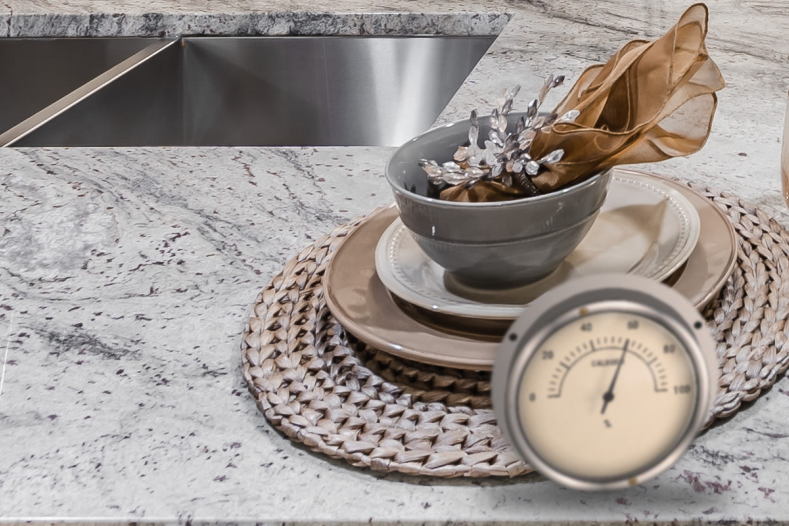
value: **60** %
